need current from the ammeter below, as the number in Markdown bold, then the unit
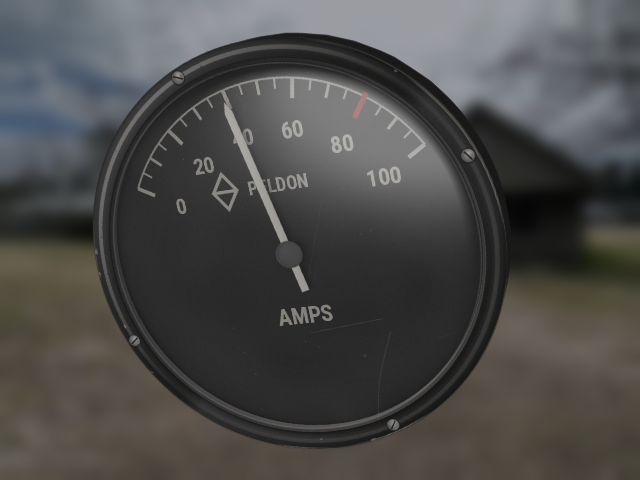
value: **40** A
